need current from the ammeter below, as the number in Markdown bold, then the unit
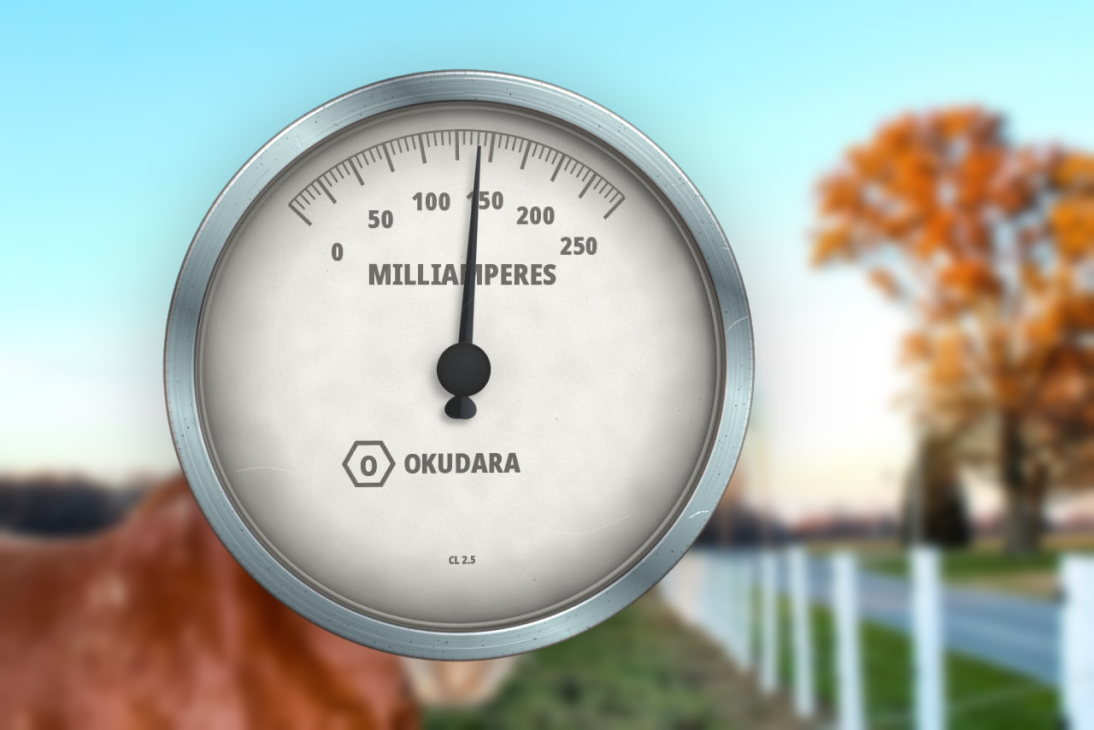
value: **140** mA
